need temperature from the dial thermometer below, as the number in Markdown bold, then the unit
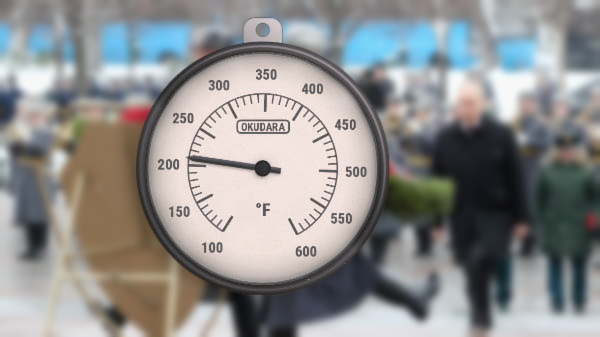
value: **210** °F
